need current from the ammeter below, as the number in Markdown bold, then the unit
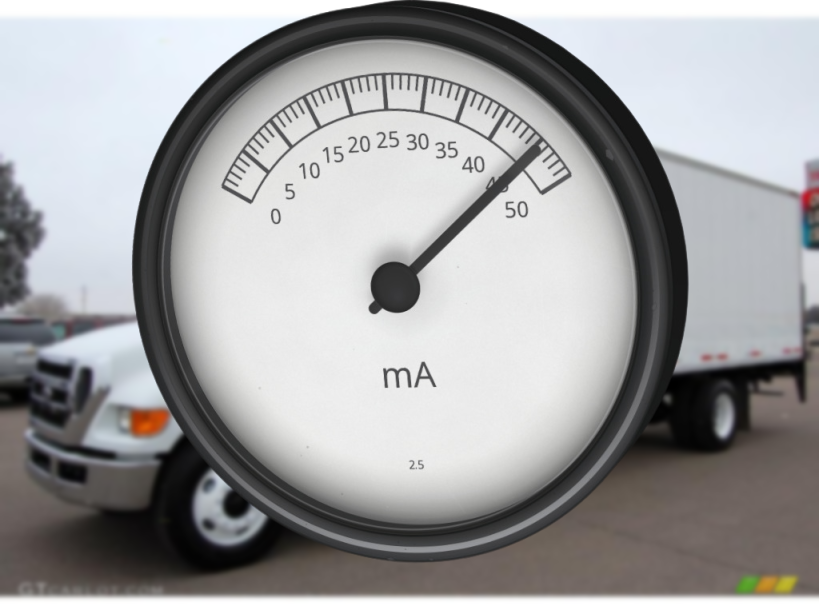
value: **45.5** mA
